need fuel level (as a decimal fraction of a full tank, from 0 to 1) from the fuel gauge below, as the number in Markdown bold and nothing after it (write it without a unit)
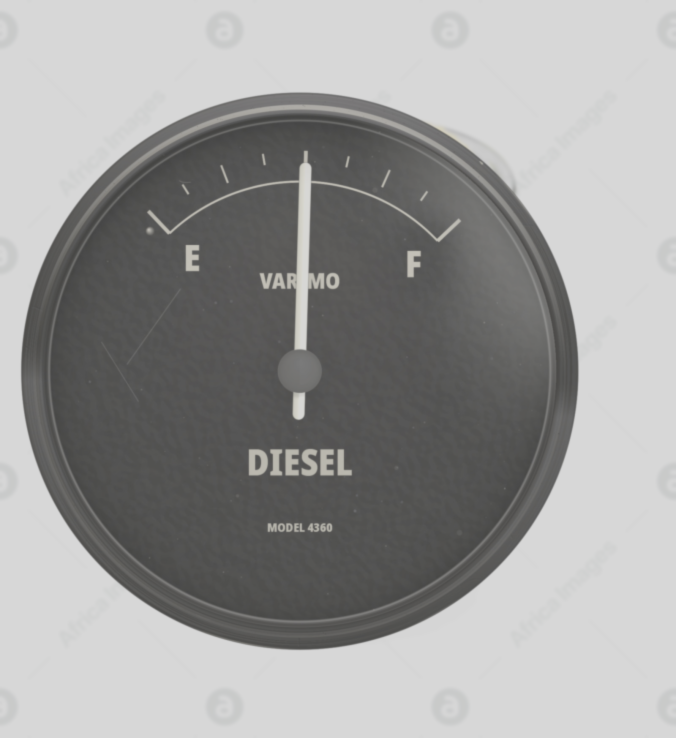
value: **0.5**
